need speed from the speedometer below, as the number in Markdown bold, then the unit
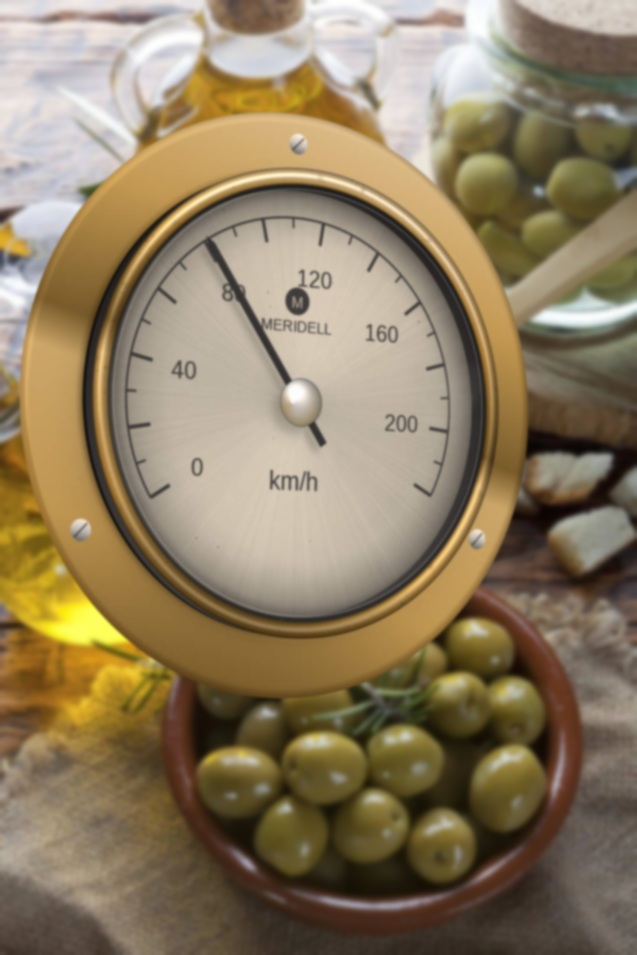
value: **80** km/h
